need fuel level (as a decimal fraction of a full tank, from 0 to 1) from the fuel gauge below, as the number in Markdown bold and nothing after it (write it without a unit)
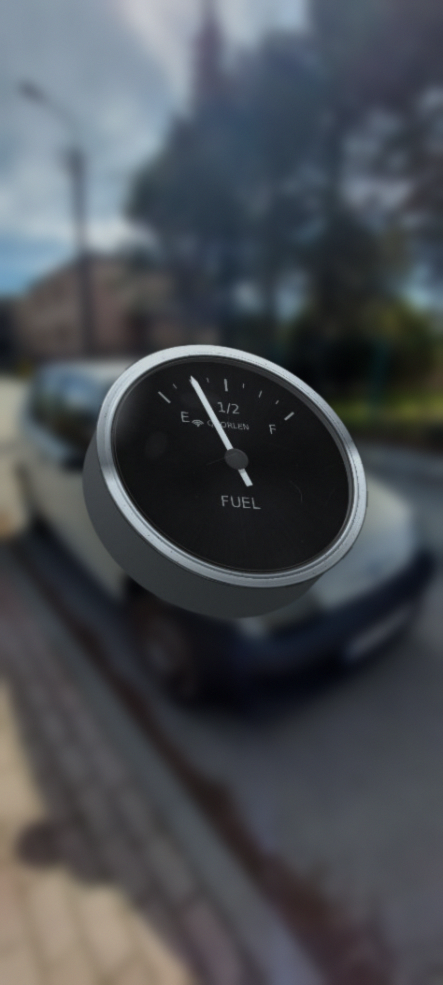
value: **0.25**
